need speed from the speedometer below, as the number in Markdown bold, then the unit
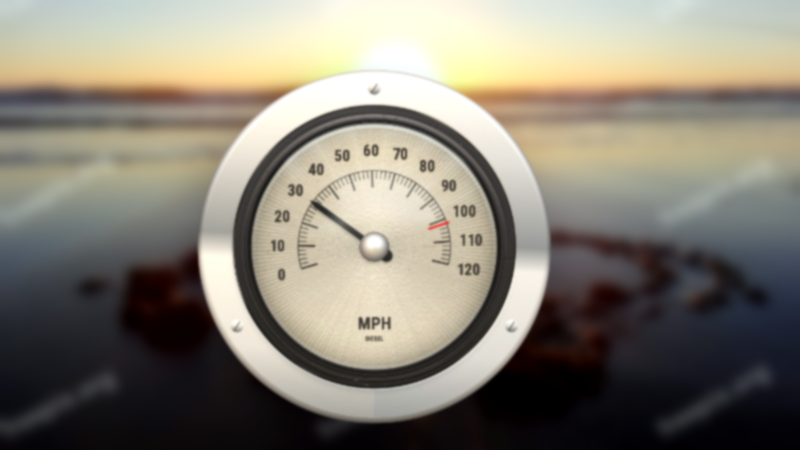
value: **30** mph
